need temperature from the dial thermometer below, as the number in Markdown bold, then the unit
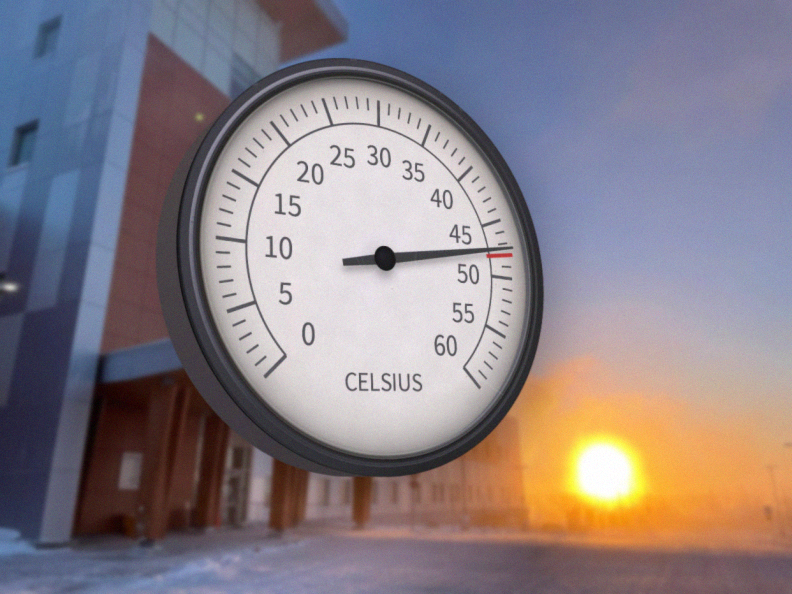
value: **47.5** °C
